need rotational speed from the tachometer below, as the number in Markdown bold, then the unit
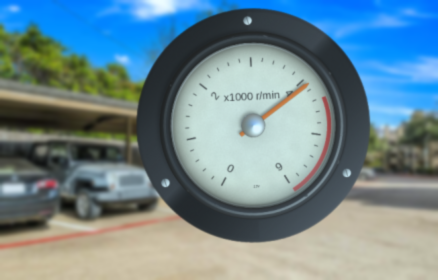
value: **4100** rpm
